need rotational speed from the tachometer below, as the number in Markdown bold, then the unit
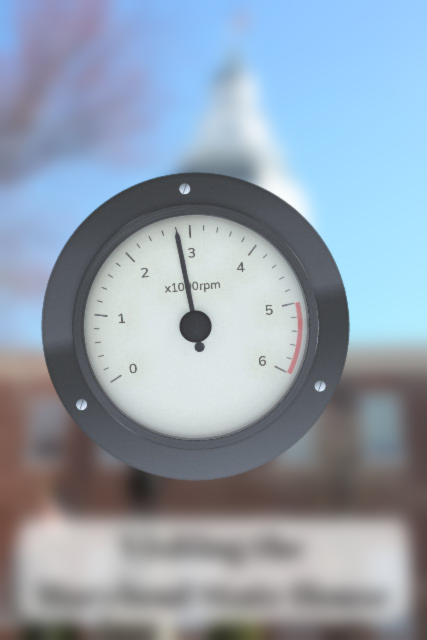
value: **2800** rpm
